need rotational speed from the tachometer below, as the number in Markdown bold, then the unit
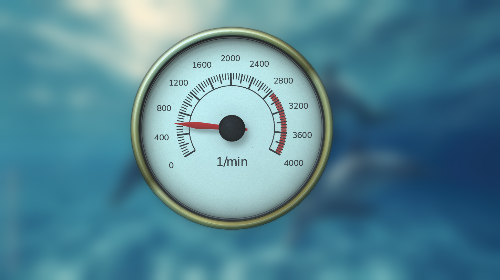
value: **600** rpm
